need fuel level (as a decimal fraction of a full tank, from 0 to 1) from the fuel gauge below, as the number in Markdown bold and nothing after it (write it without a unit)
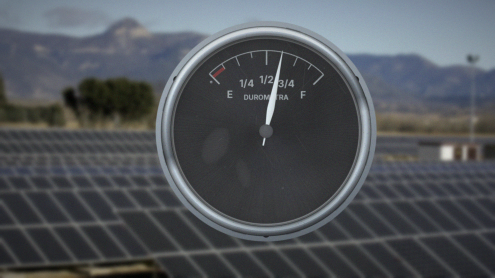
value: **0.625**
